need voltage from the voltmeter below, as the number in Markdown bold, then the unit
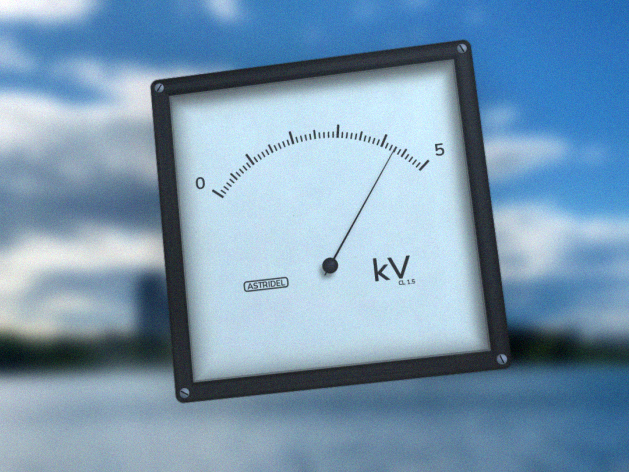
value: **4.3** kV
